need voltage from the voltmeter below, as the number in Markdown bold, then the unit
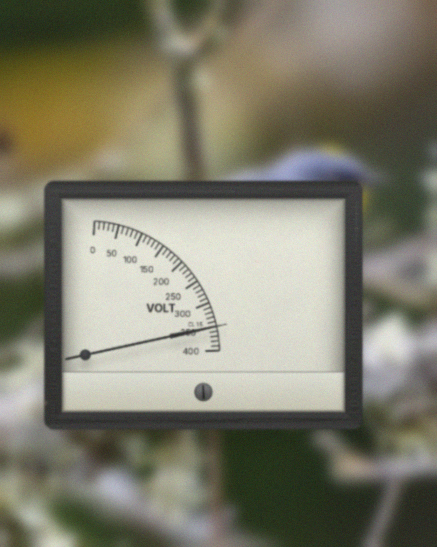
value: **350** V
